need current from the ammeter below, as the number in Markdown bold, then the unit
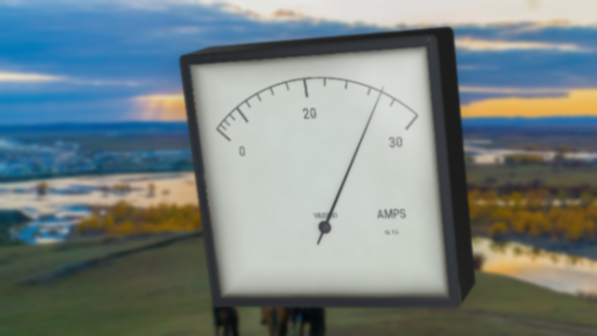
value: **27** A
